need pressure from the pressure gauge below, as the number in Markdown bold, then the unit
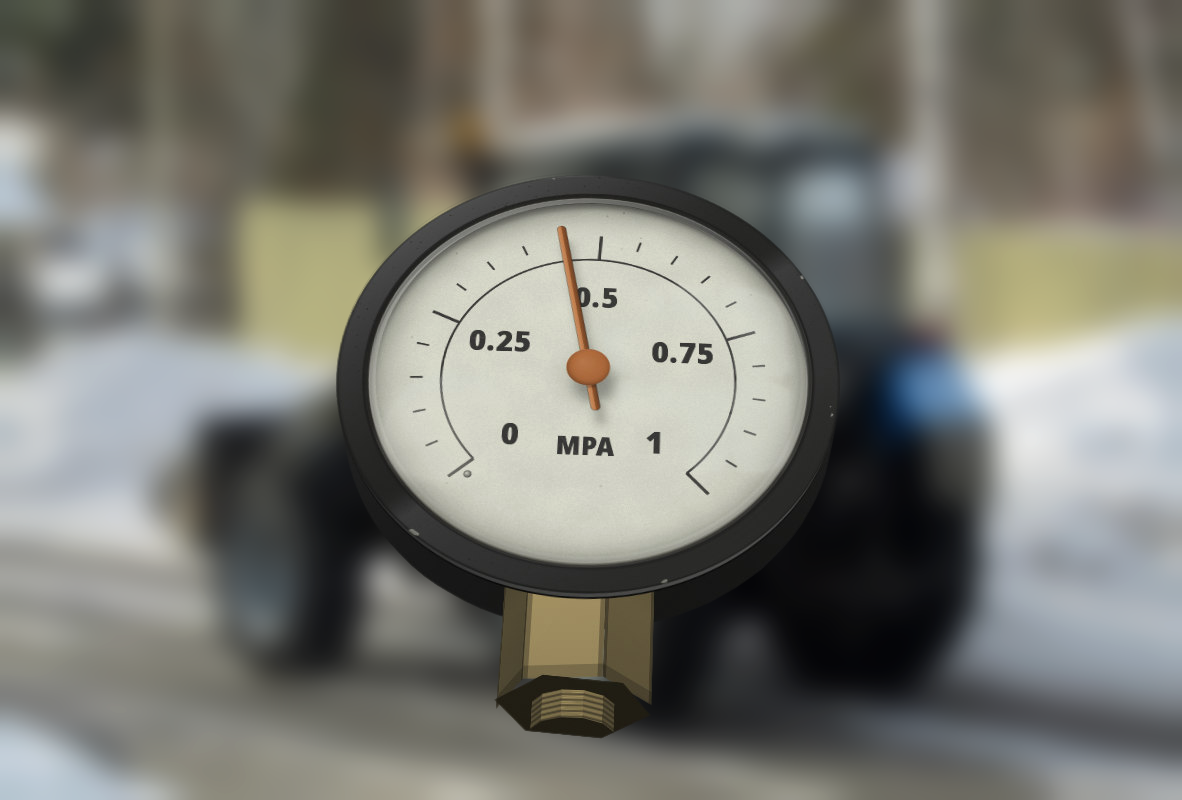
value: **0.45** MPa
